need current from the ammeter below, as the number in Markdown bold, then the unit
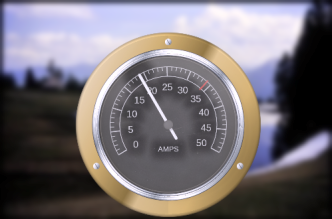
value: **19** A
